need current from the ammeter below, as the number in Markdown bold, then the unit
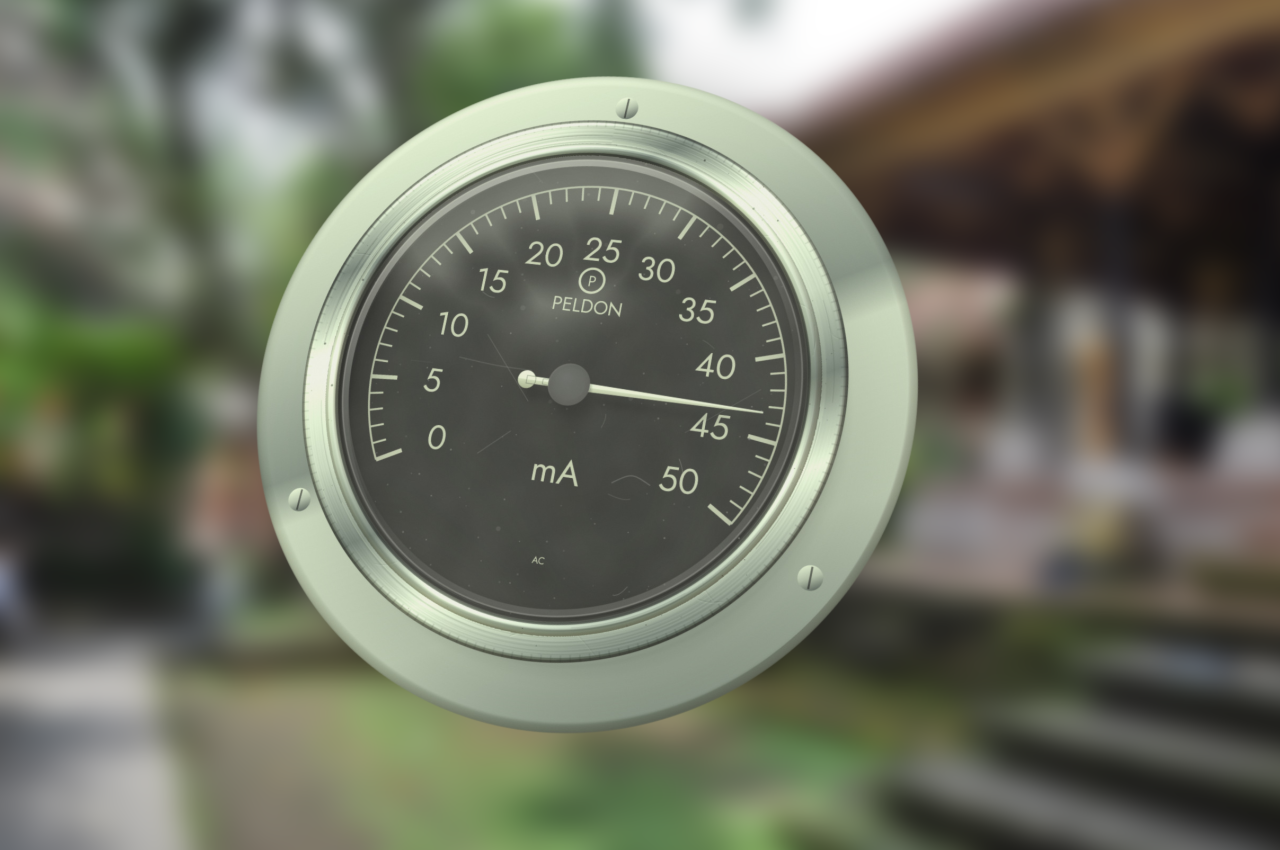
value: **43.5** mA
